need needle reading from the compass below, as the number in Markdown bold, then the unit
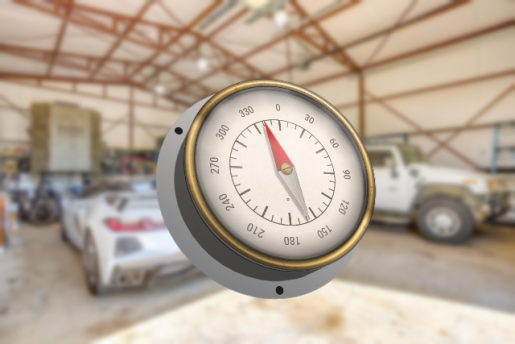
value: **340** °
